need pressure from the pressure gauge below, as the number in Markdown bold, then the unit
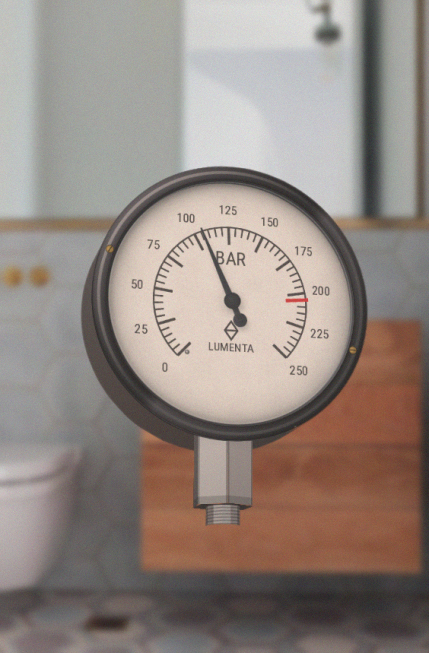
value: **105** bar
